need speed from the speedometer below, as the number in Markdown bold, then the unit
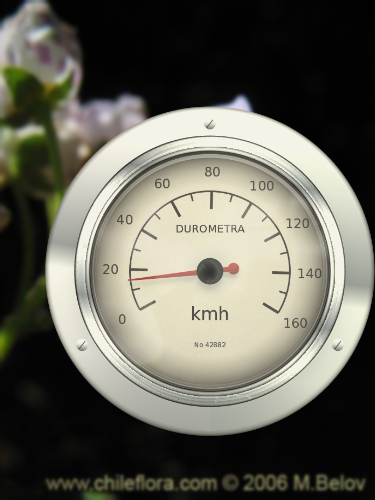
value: **15** km/h
